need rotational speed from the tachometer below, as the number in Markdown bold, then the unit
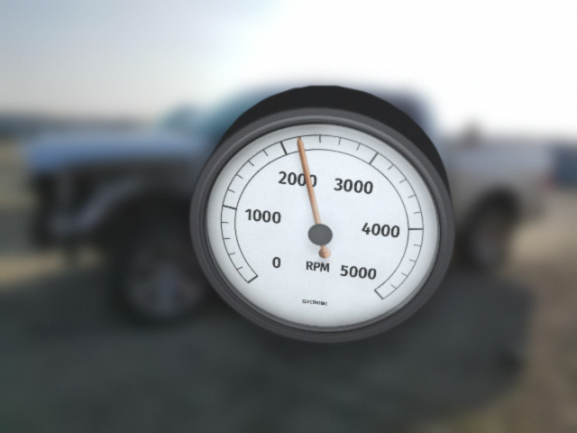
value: **2200** rpm
